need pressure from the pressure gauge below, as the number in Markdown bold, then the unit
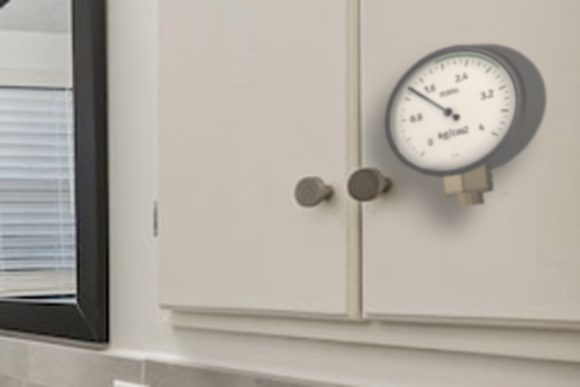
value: **1.4** kg/cm²
